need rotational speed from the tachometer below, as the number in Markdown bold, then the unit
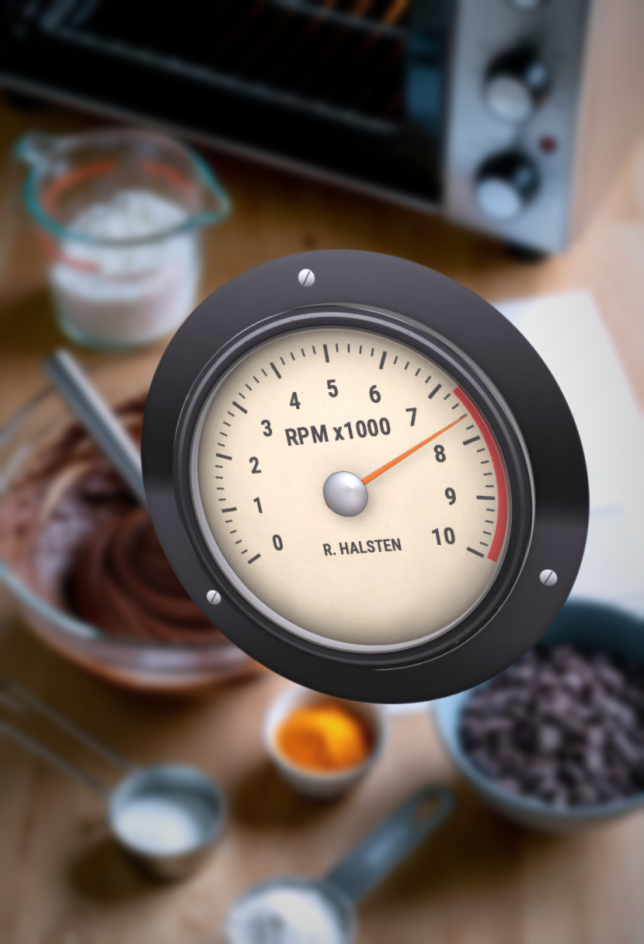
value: **7600** rpm
